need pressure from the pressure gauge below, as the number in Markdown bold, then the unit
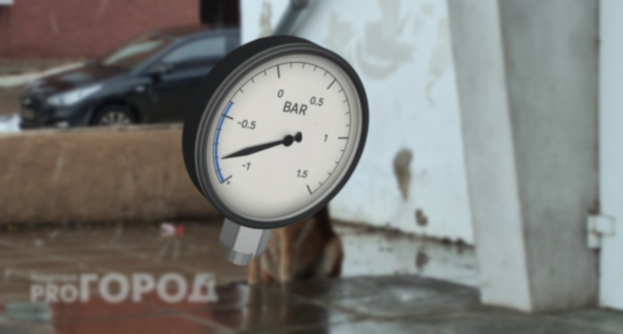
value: **-0.8** bar
